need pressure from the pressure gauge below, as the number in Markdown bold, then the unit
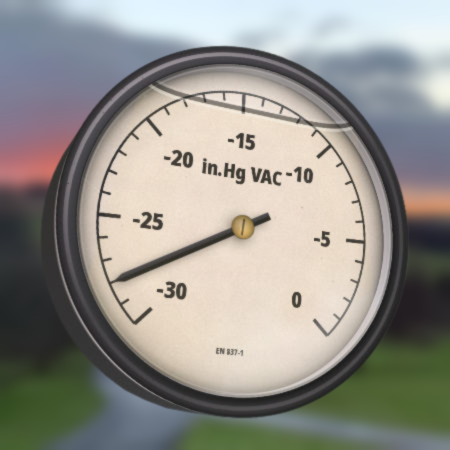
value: **-28** inHg
